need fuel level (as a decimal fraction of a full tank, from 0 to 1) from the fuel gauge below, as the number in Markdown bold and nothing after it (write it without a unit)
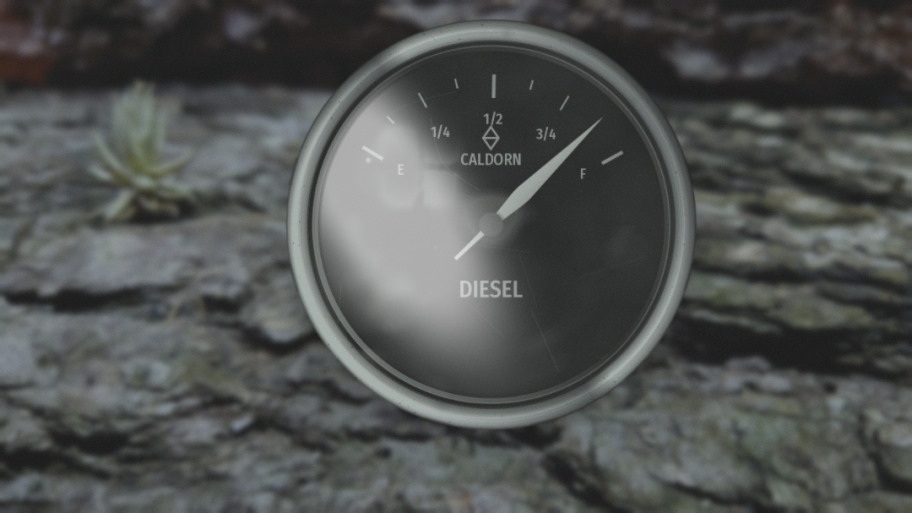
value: **0.875**
